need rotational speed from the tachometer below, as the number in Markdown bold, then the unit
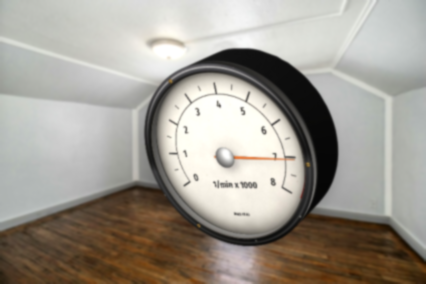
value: **7000** rpm
